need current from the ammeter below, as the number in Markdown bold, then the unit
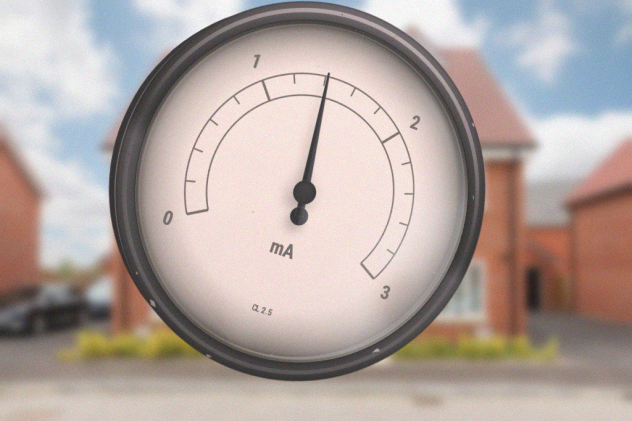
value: **1.4** mA
